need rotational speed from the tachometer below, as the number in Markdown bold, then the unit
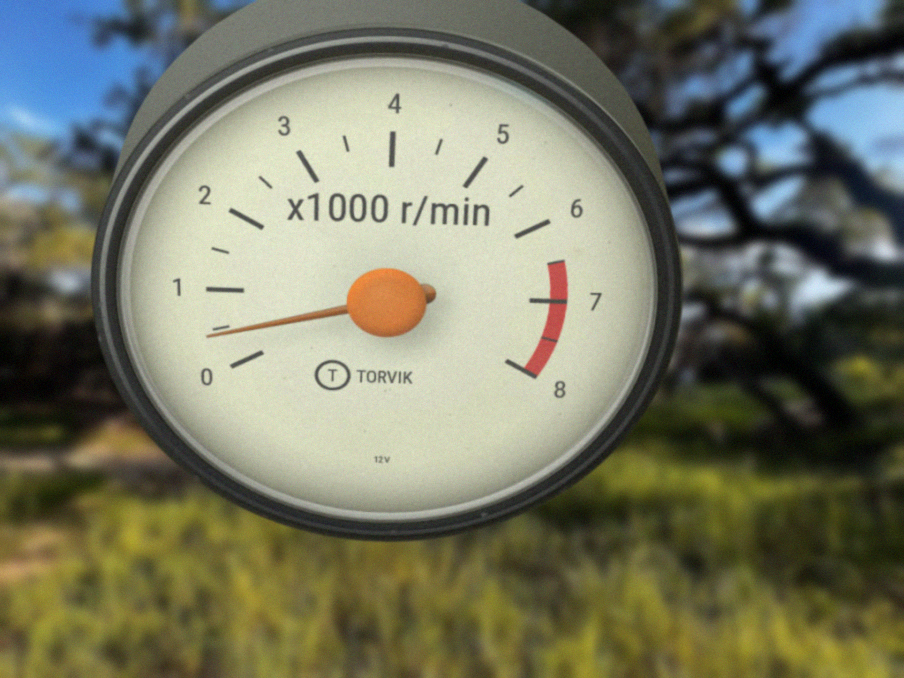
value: **500** rpm
